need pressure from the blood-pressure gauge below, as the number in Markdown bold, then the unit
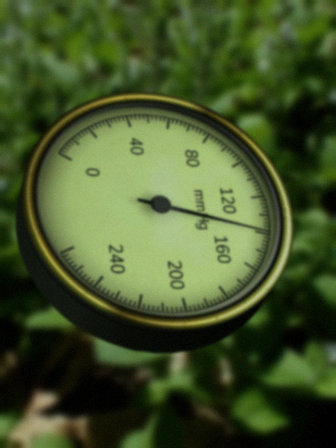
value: **140** mmHg
